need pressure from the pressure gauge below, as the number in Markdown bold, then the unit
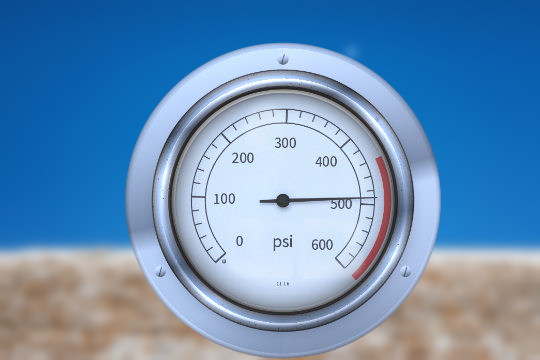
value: **490** psi
